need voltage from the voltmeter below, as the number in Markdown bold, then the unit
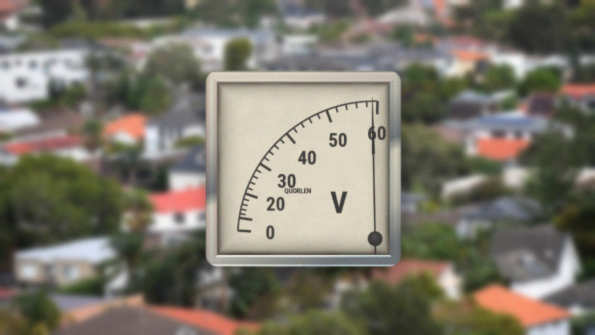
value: **59** V
